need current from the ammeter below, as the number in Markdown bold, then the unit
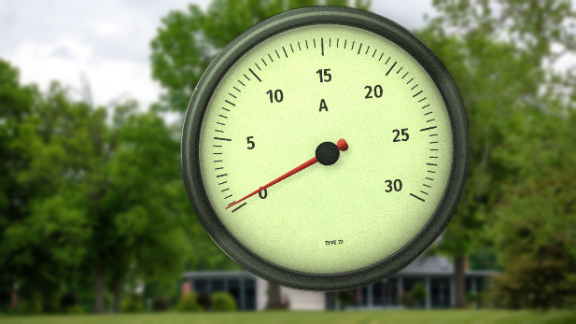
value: **0.5** A
